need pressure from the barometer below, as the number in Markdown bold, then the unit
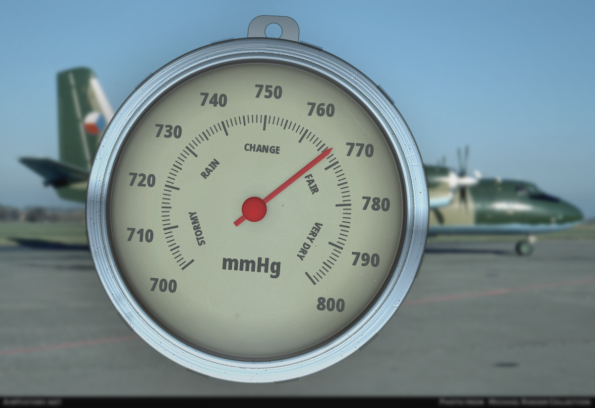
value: **767** mmHg
